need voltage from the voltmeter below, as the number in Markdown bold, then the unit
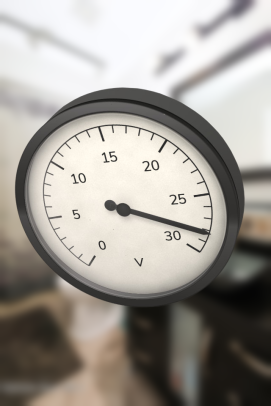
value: **28** V
